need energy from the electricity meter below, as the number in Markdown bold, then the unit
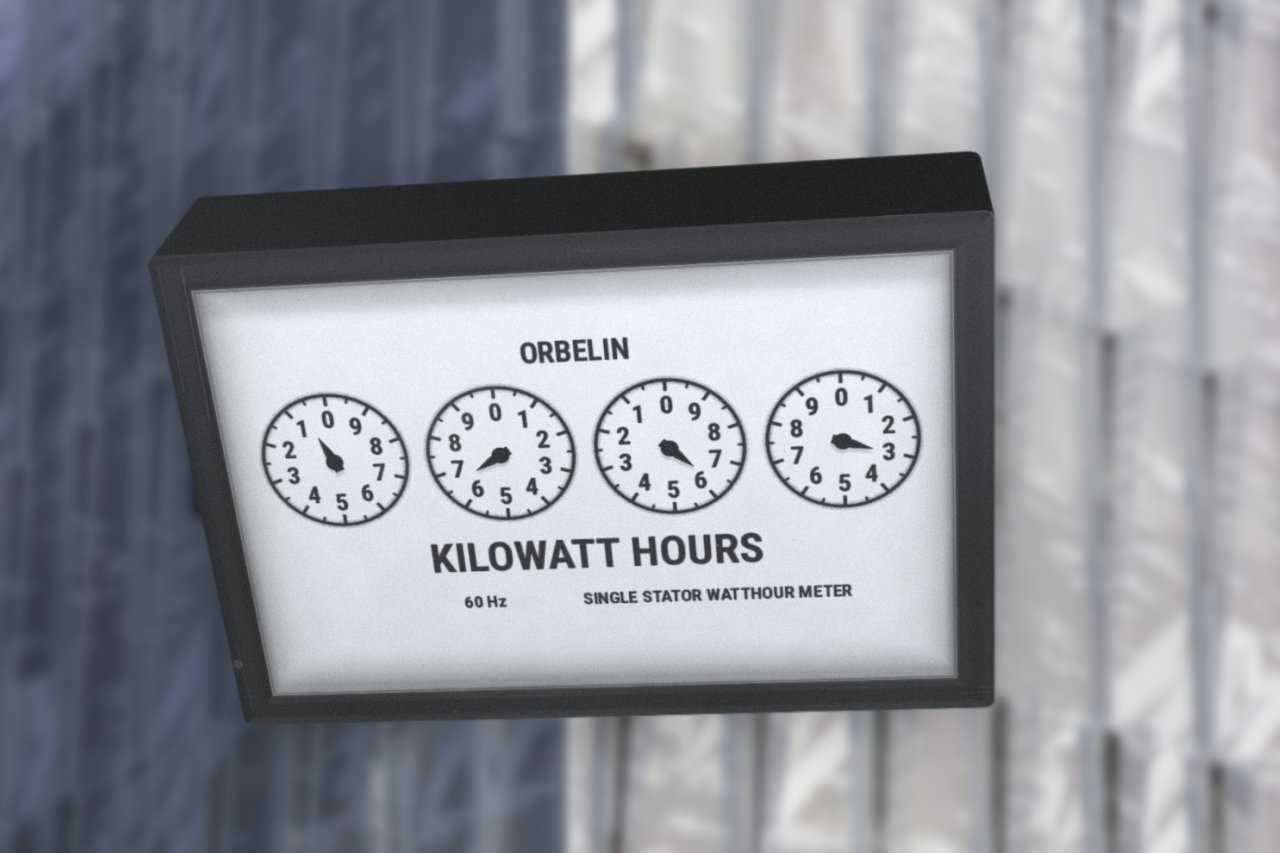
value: **663** kWh
